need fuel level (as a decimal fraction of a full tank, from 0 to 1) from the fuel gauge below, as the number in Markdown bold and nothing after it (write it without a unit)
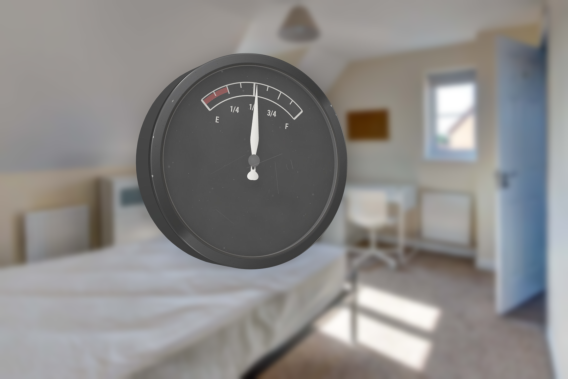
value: **0.5**
